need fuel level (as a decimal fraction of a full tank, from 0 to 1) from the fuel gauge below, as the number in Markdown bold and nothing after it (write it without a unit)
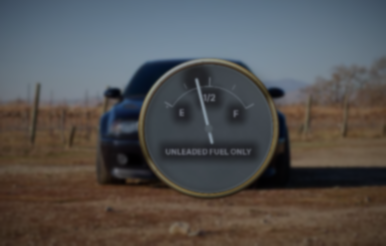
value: **0.375**
